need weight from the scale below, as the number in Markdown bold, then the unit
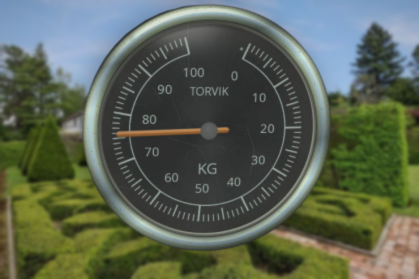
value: **76** kg
